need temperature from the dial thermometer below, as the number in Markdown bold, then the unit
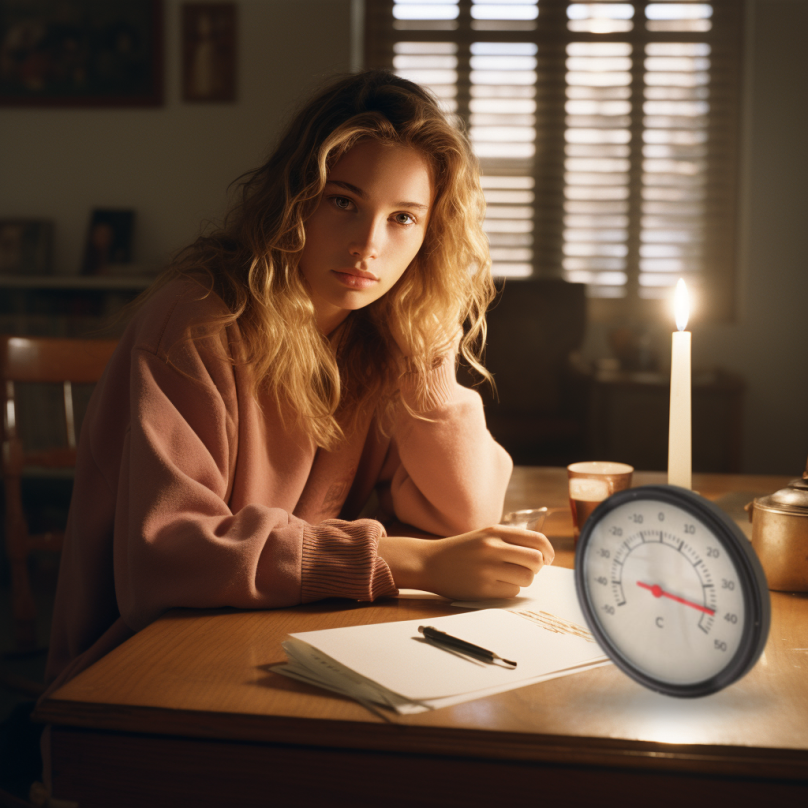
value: **40** °C
